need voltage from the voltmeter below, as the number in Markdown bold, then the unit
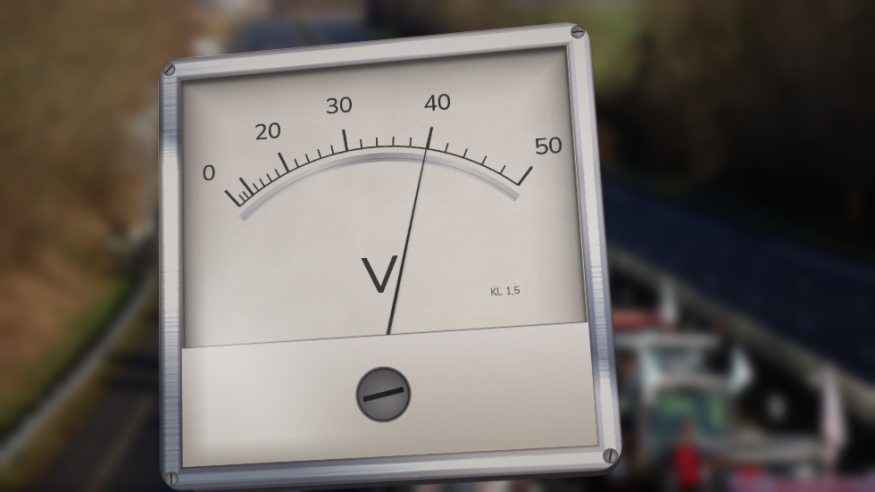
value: **40** V
